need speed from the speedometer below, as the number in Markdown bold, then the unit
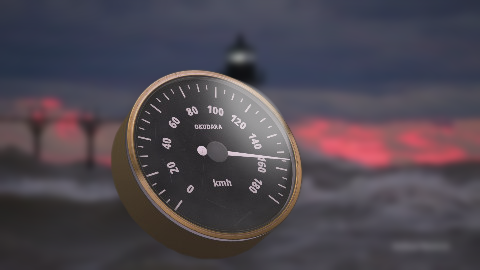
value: **155** km/h
